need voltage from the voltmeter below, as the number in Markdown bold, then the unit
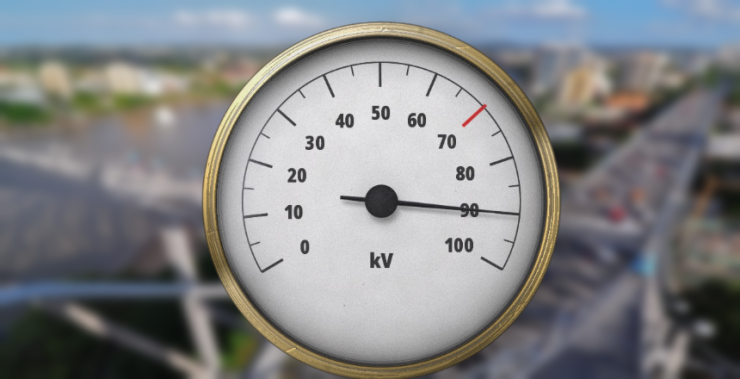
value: **90** kV
